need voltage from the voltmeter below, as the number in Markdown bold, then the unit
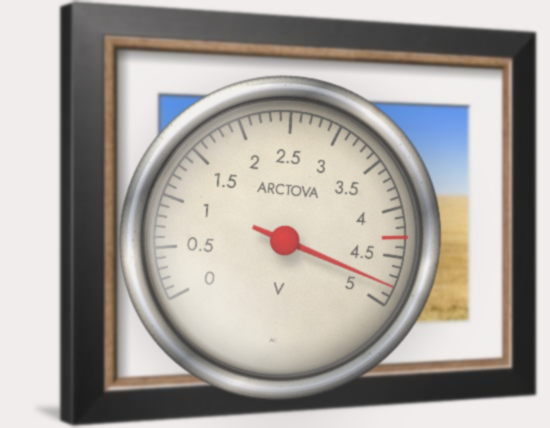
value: **4.8** V
